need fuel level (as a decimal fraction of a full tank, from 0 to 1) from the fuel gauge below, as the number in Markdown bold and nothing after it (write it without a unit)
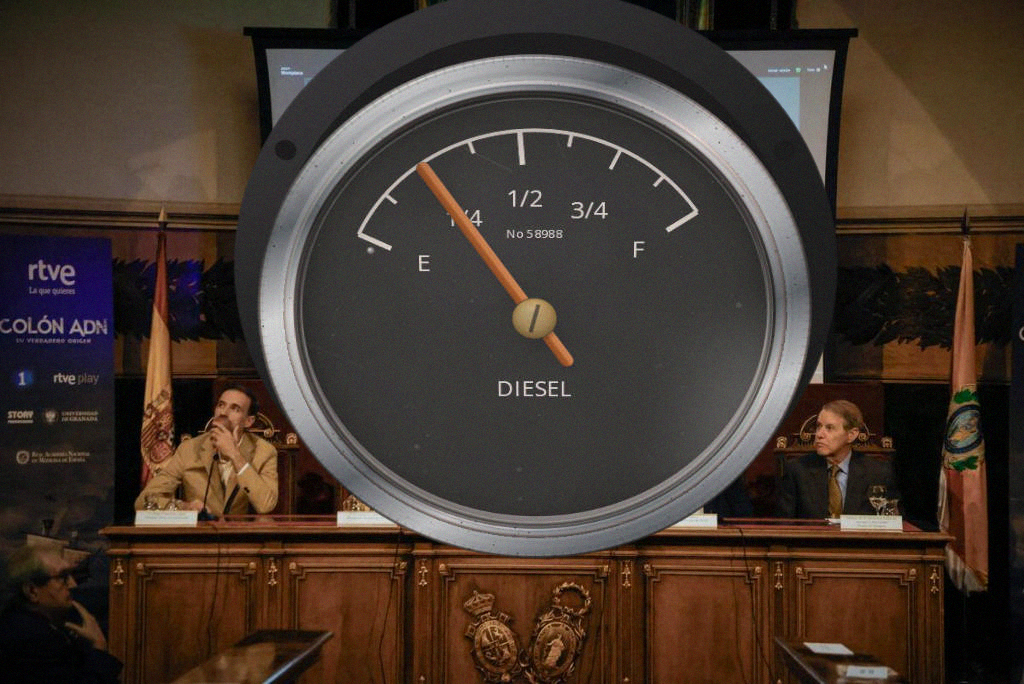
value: **0.25**
